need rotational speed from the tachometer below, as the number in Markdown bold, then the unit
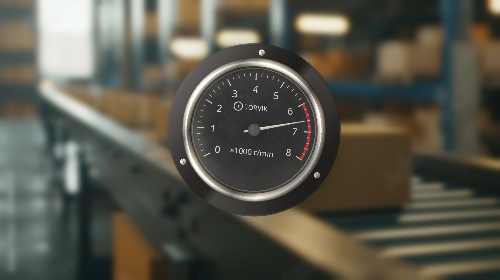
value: **6600** rpm
